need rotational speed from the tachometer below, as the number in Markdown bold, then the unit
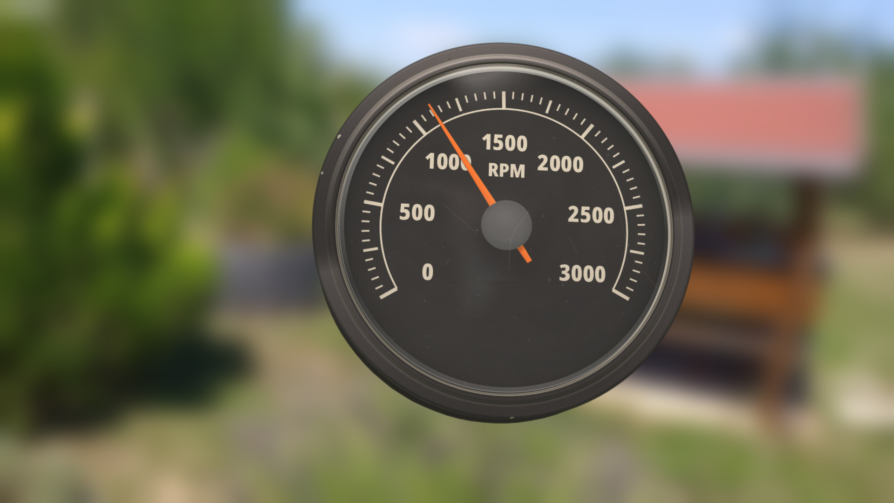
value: **1100** rpm
